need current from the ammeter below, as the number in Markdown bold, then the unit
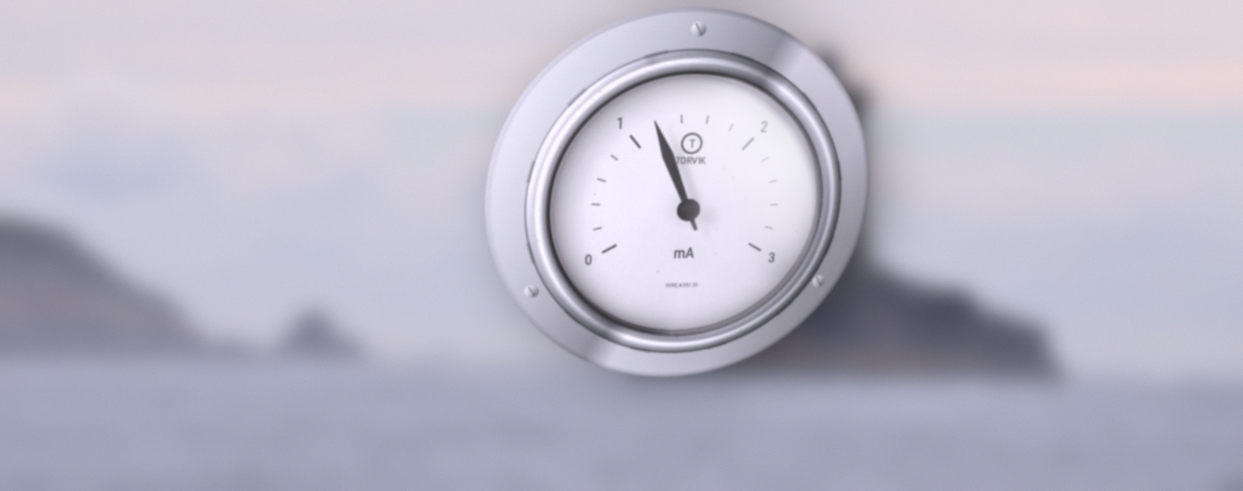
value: **1.2** mA
